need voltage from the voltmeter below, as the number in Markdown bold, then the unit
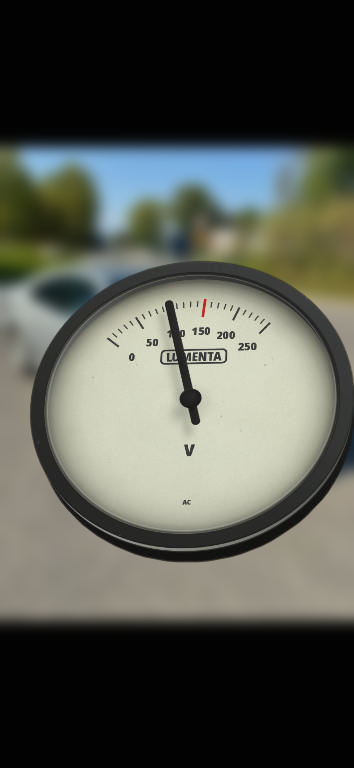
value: **100** V
